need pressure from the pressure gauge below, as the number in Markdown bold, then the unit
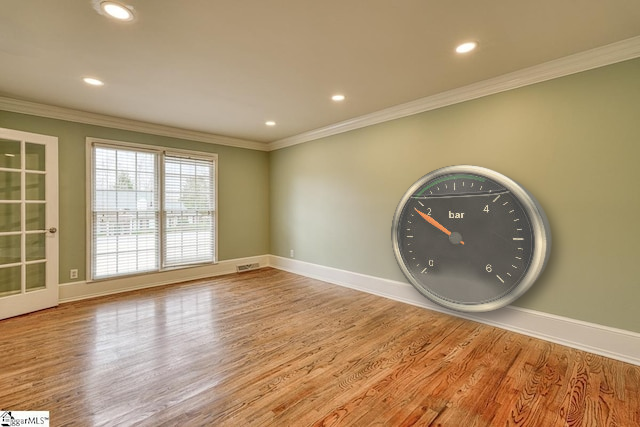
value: **1.8** bar
